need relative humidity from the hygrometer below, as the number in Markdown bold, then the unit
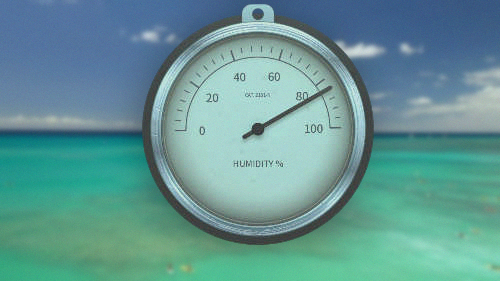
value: **84** %
